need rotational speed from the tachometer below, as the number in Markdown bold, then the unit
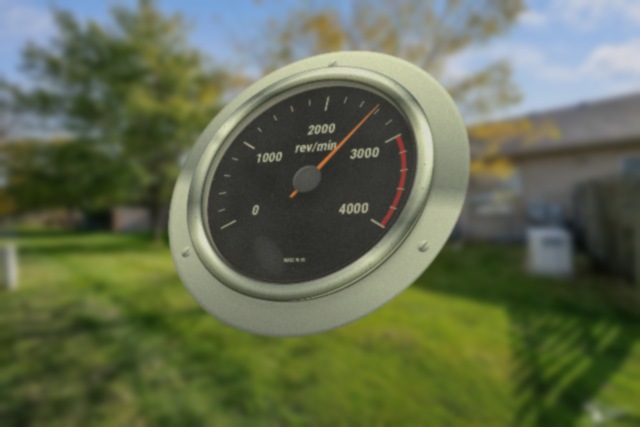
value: **2600** rpm
